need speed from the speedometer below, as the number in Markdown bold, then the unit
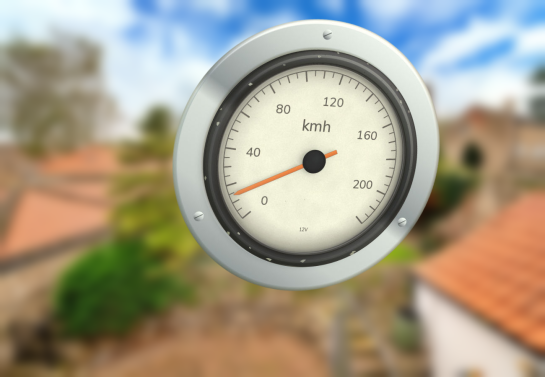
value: **15** km/h
